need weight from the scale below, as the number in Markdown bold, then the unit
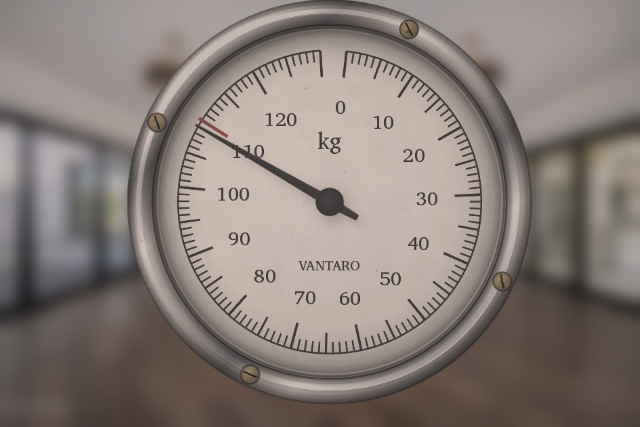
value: **109** kg
